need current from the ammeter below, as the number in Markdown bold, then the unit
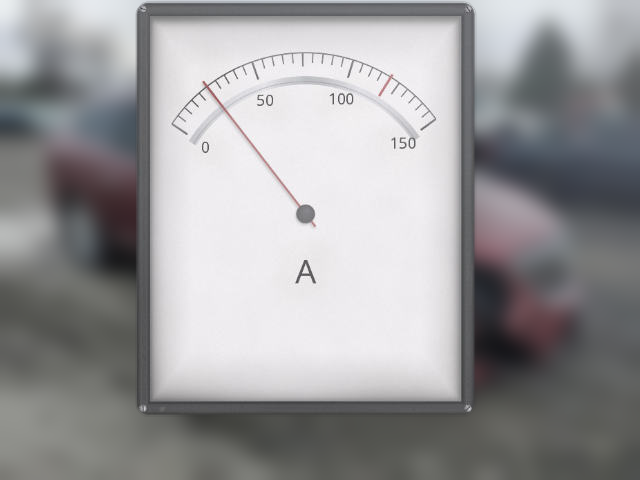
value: **25** A
